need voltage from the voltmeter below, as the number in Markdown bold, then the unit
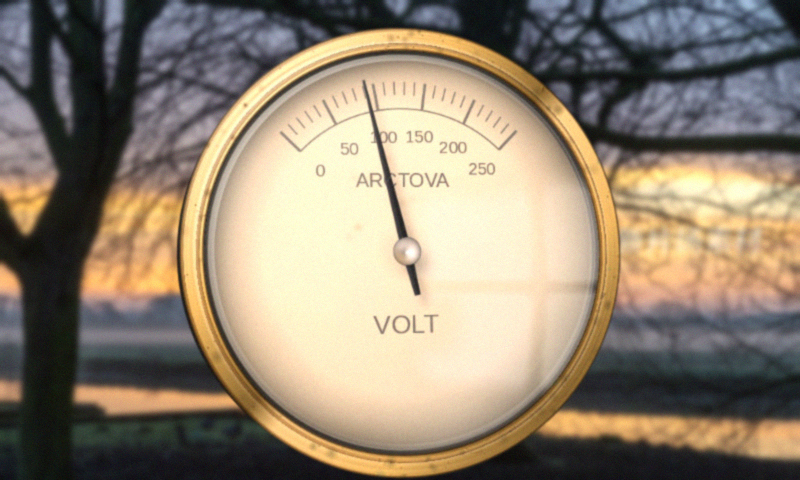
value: **90** V
